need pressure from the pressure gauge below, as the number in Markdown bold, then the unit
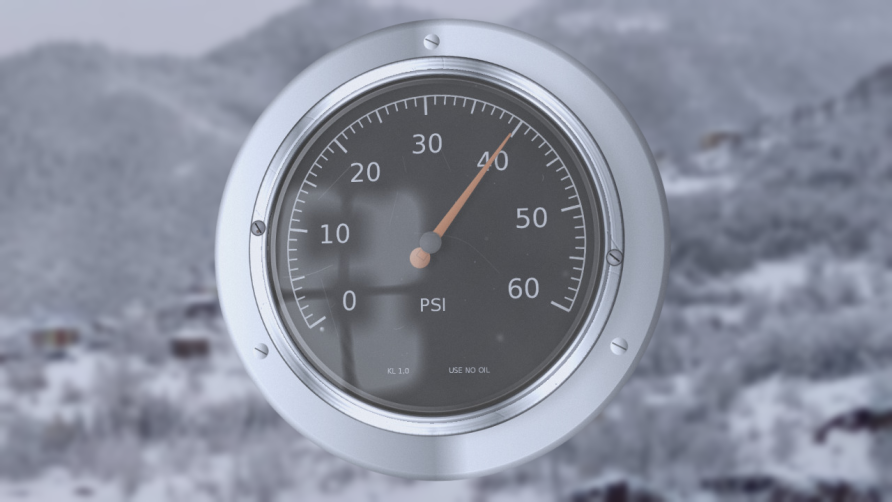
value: **40** psi
